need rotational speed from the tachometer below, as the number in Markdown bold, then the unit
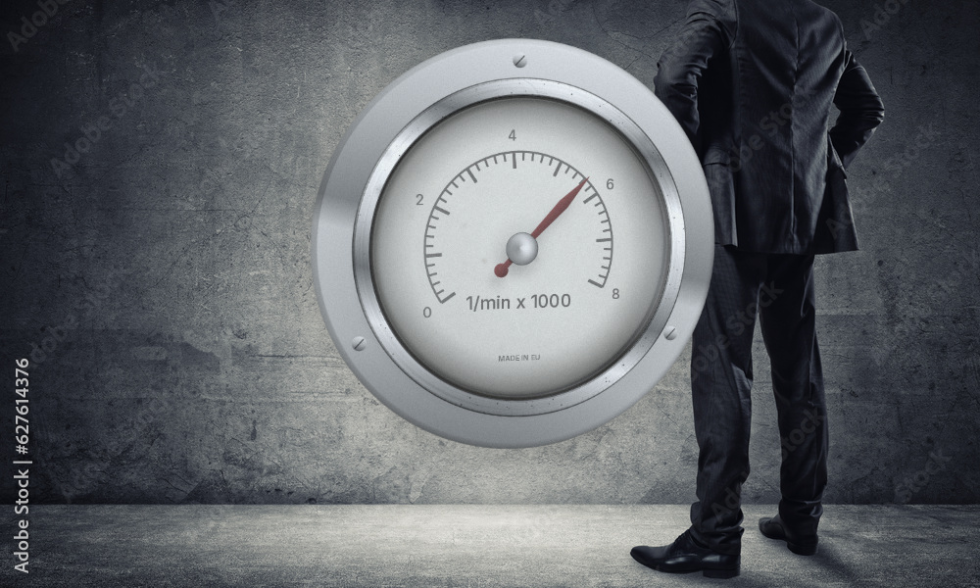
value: **5600** rpm
